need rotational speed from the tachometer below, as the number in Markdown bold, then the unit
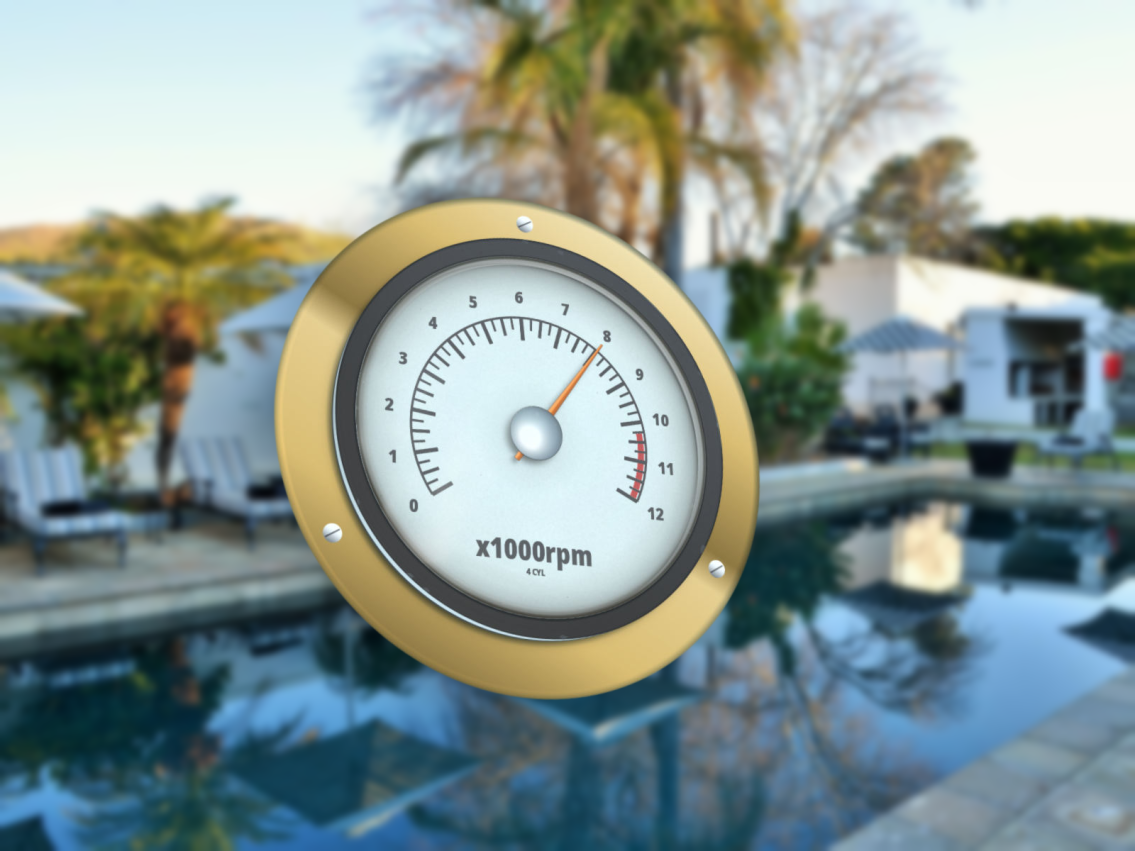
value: **8000** rpm
